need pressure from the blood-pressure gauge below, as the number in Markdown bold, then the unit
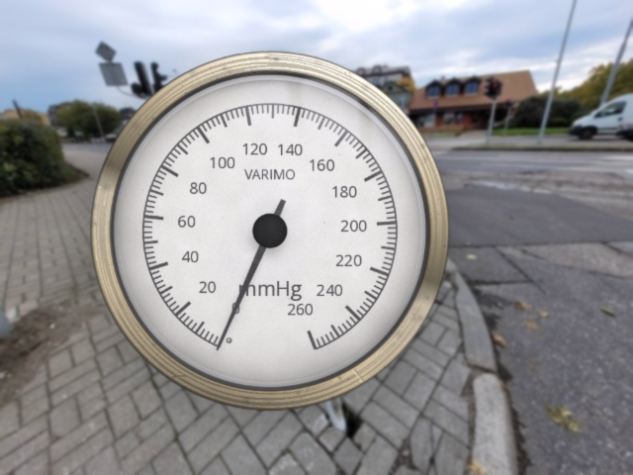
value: **0** mmHg
